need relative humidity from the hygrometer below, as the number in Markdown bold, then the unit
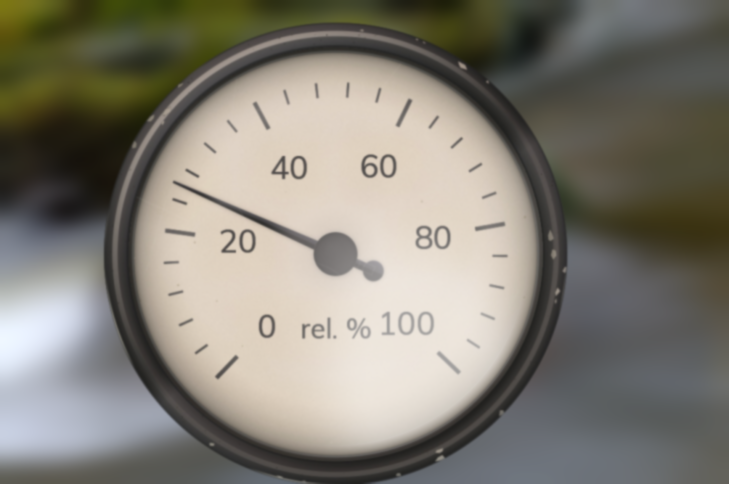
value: **26** %
